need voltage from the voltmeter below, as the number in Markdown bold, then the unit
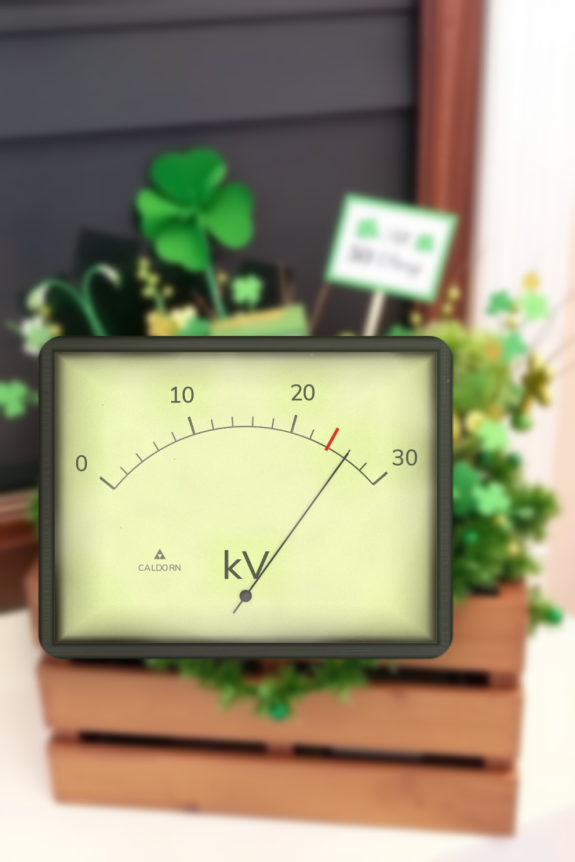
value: **26** kV
